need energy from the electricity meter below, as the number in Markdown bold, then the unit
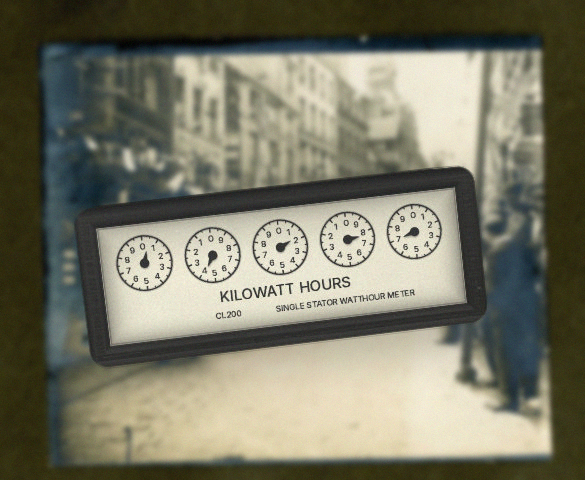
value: **4177** kWh
